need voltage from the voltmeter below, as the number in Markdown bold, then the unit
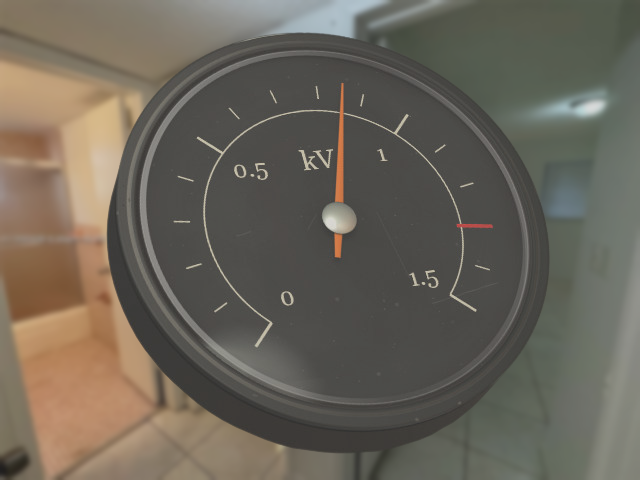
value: **0.85** kV
